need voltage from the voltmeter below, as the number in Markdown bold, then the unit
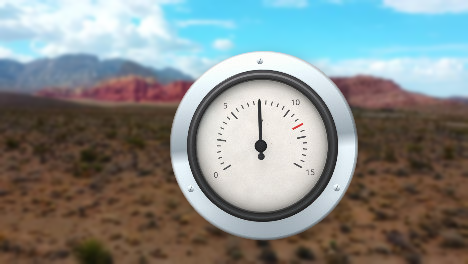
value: **7.5** V
